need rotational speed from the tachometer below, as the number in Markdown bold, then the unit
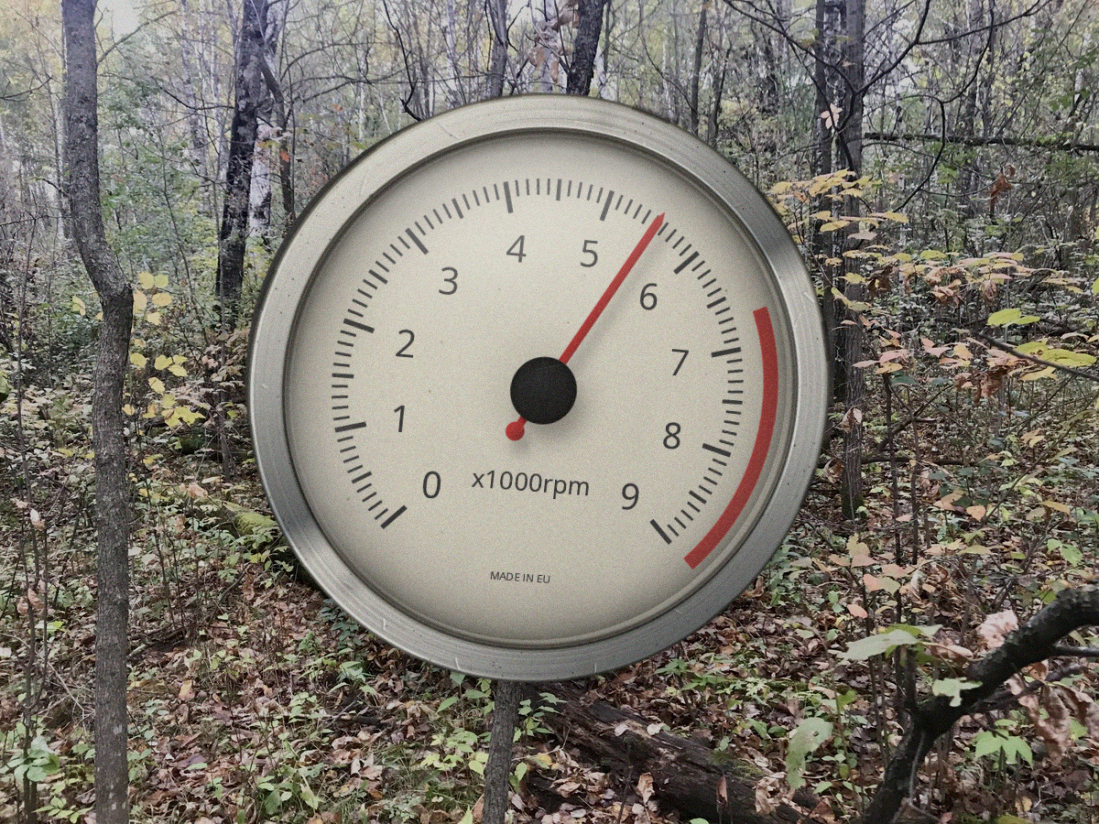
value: **5500** rpm
